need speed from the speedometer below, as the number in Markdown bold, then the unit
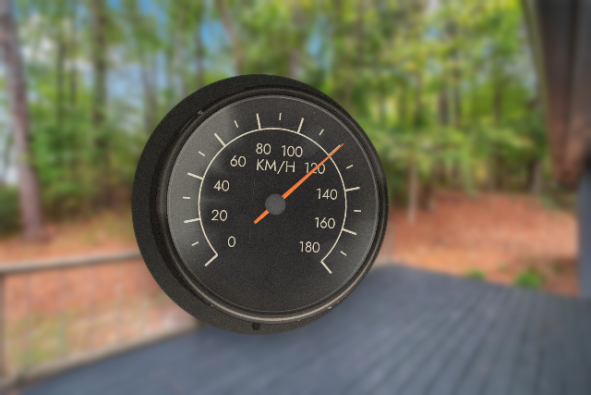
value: **120** km/h
